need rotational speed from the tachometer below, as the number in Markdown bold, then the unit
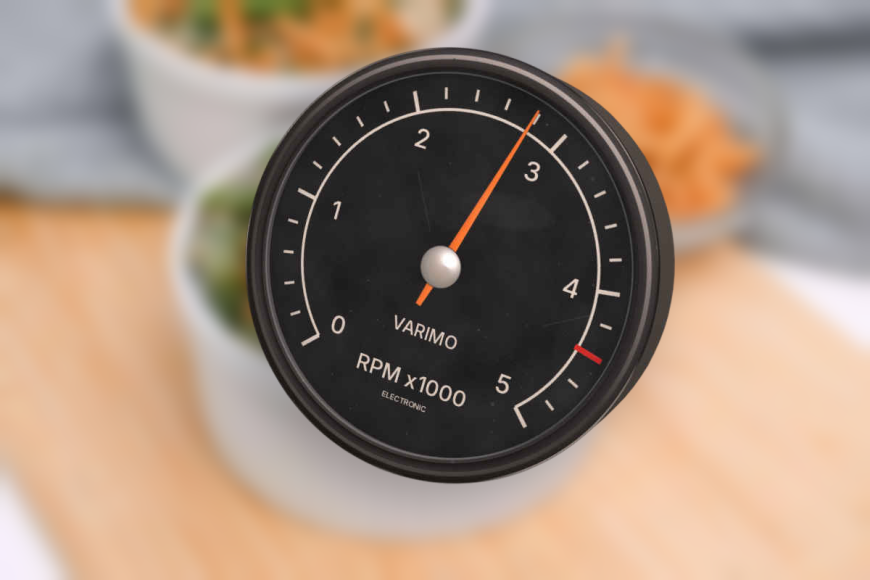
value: **2800** rpm
